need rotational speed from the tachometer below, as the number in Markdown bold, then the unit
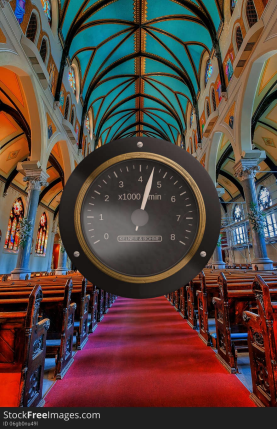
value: **4500** rpm
